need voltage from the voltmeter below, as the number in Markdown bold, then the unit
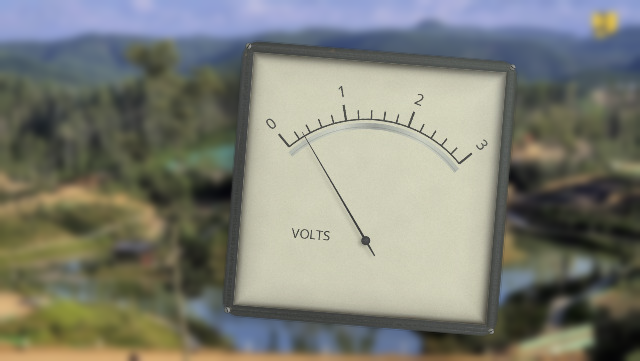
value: **0.3** V
